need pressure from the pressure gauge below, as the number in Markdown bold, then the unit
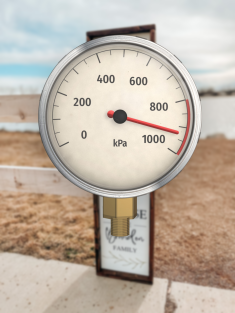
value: **925** kPa
